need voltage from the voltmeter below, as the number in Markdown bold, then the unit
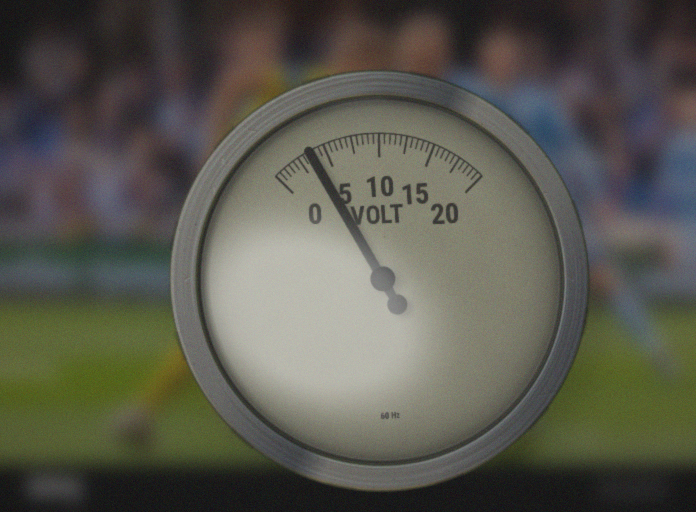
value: **3.5** V
